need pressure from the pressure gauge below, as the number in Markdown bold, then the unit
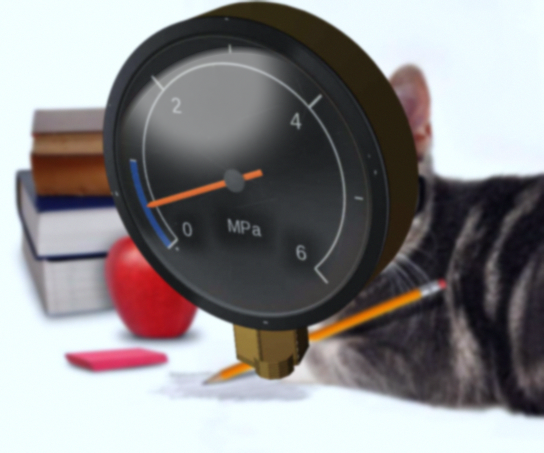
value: **0.5** MPa
